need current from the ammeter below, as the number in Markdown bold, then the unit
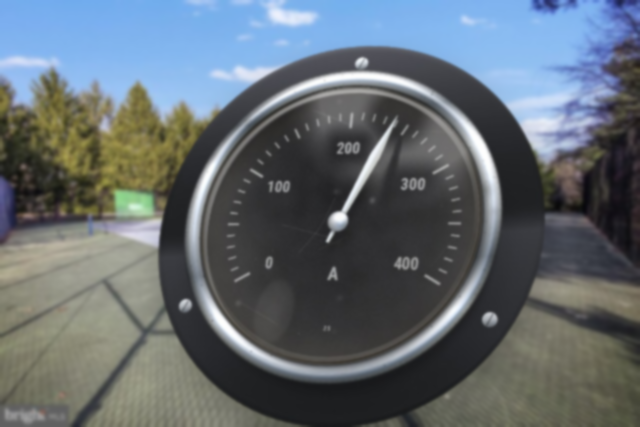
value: **240** A
